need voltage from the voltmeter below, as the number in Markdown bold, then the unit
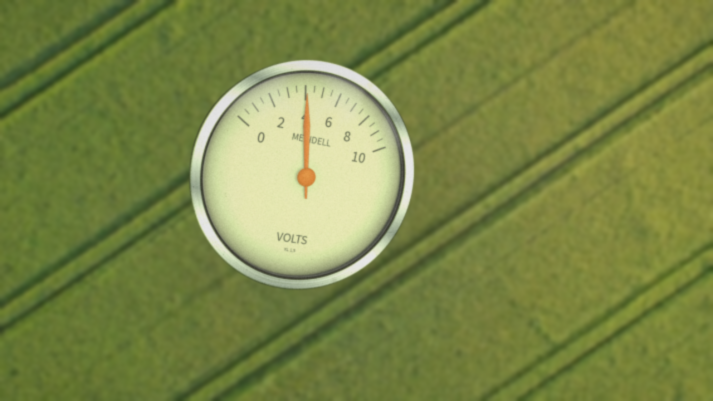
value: **4** V
